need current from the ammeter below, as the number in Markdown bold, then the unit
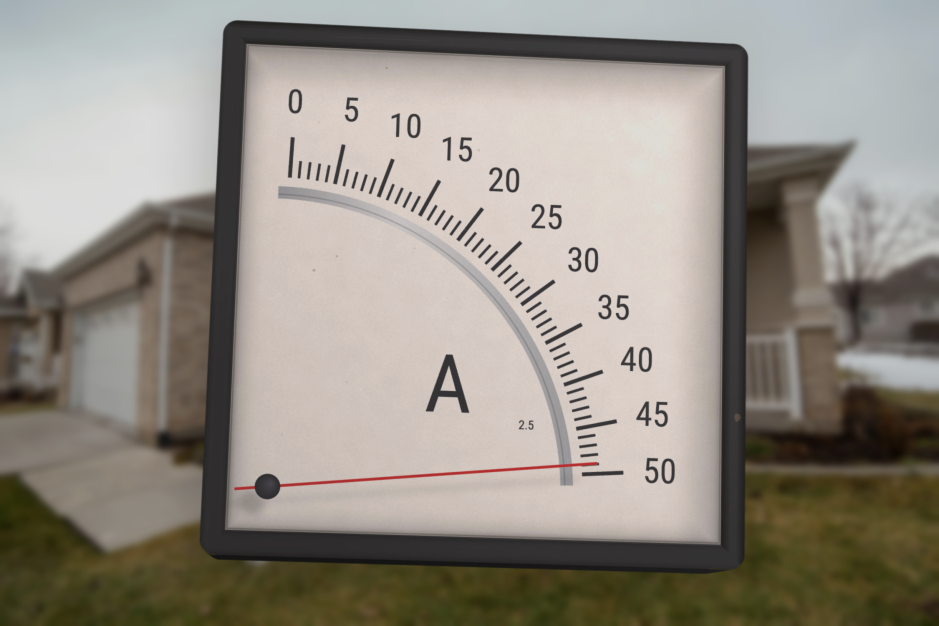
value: **49** A
